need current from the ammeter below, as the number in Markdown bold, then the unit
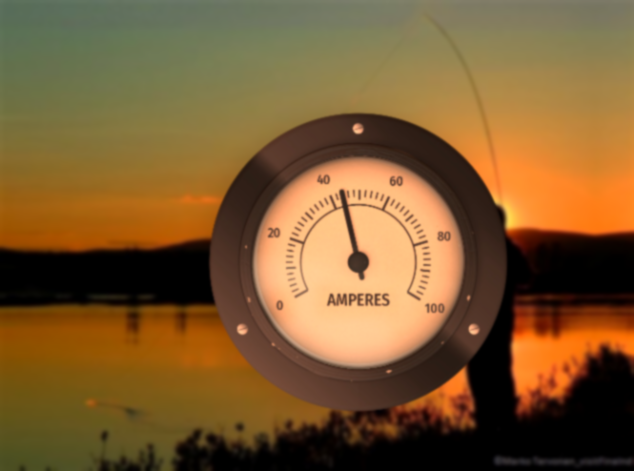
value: **44** A
